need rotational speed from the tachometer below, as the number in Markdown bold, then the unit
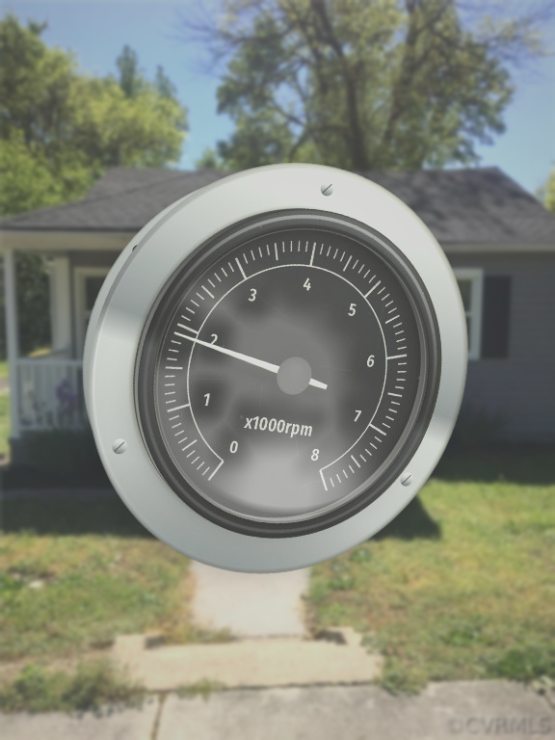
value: **1900** rpm
